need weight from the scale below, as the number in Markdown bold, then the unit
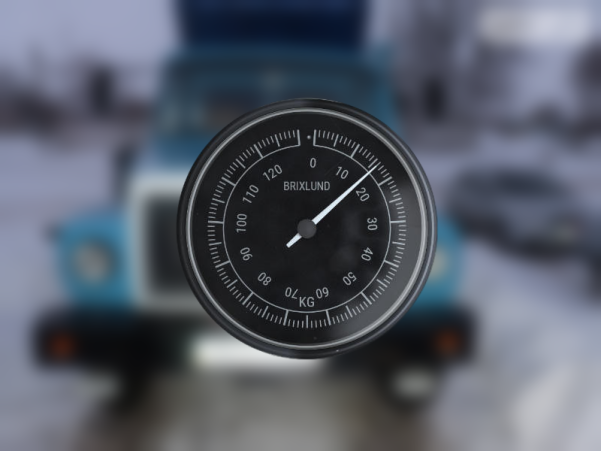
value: **16** kg
